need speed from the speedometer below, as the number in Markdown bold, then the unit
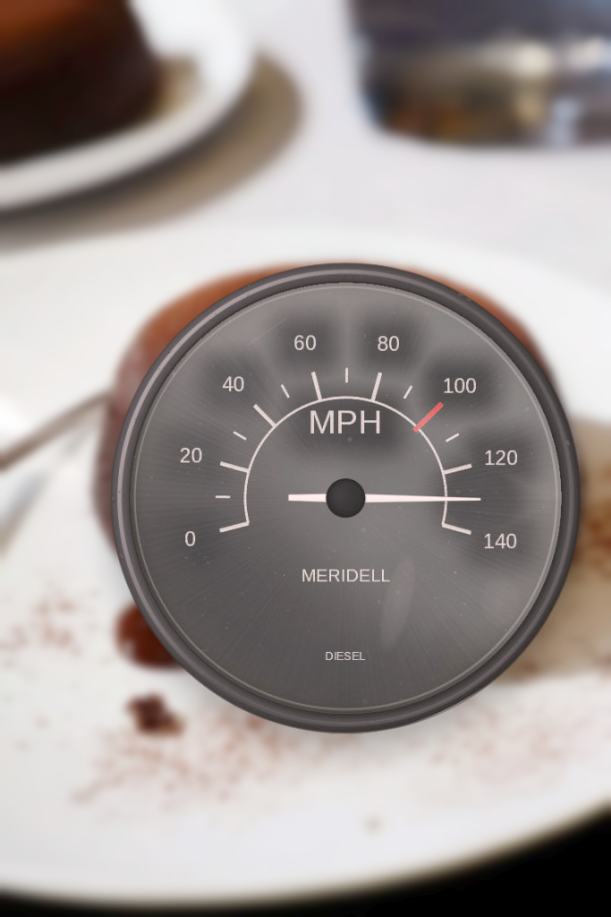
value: **130** mph
